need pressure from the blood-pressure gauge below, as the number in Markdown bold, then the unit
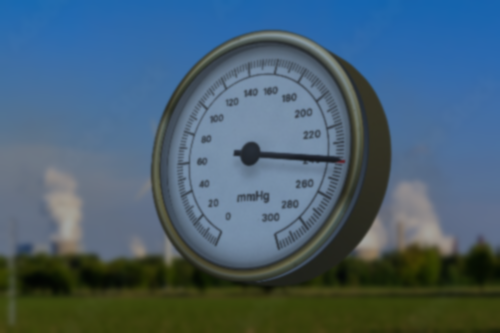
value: **240** mmHg
